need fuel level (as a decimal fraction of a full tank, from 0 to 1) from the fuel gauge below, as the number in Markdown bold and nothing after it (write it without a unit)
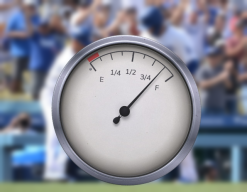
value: **0.875**
